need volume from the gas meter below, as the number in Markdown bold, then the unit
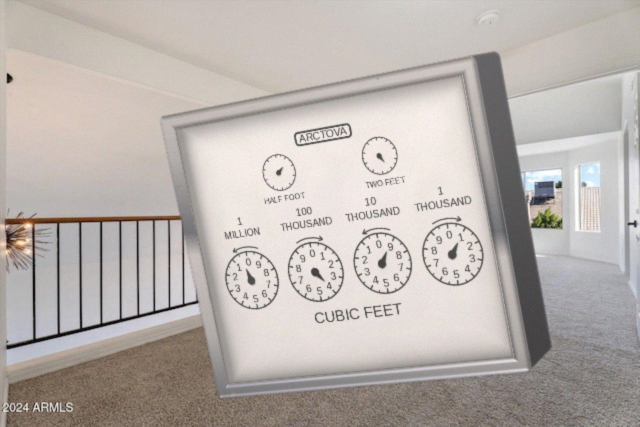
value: **39100** ft³
